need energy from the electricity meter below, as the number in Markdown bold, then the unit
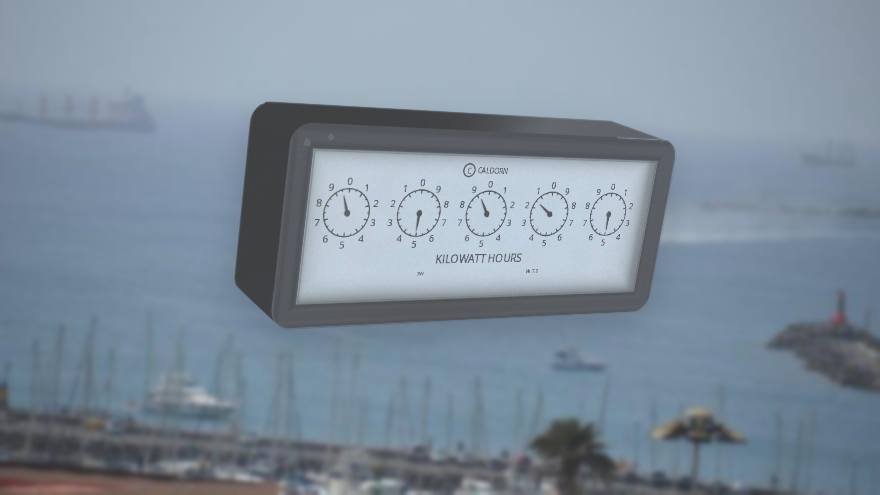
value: **94915** kWh
